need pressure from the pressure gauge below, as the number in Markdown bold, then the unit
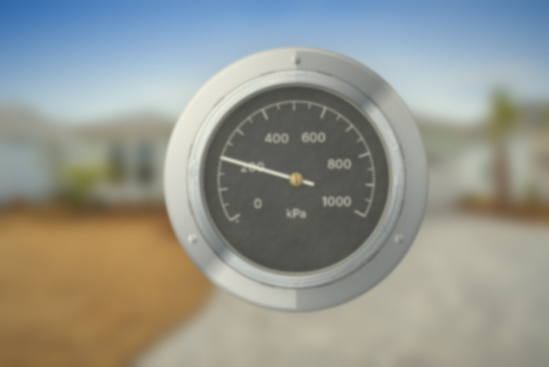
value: **200** kPa
